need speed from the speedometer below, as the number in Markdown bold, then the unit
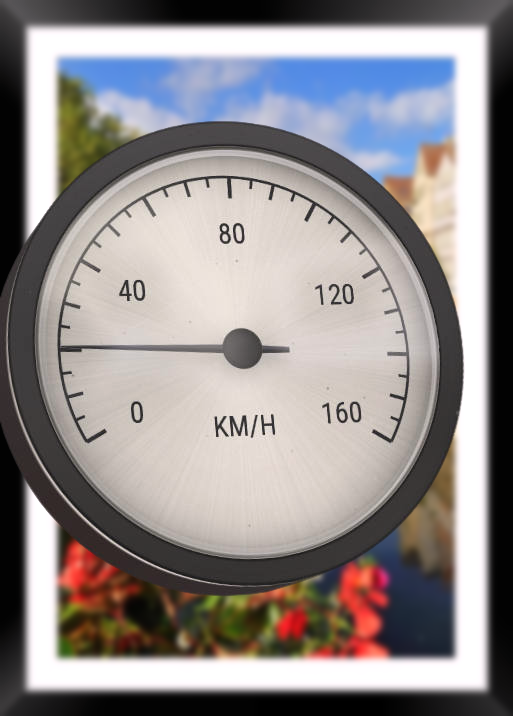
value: **20** km/h
